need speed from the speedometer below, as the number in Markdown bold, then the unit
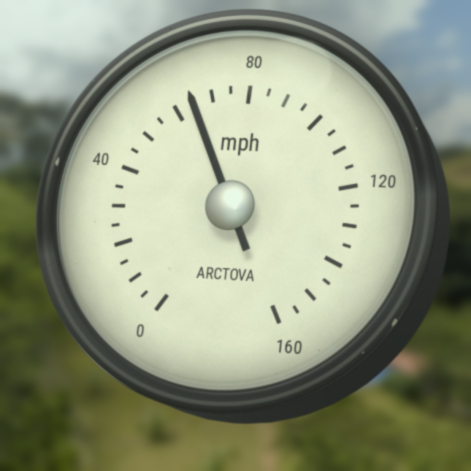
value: **65** mph
